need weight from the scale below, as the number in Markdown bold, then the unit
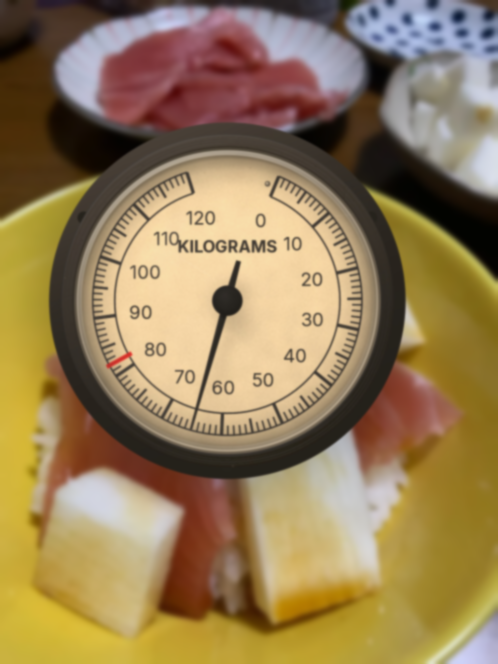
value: **65** kg
